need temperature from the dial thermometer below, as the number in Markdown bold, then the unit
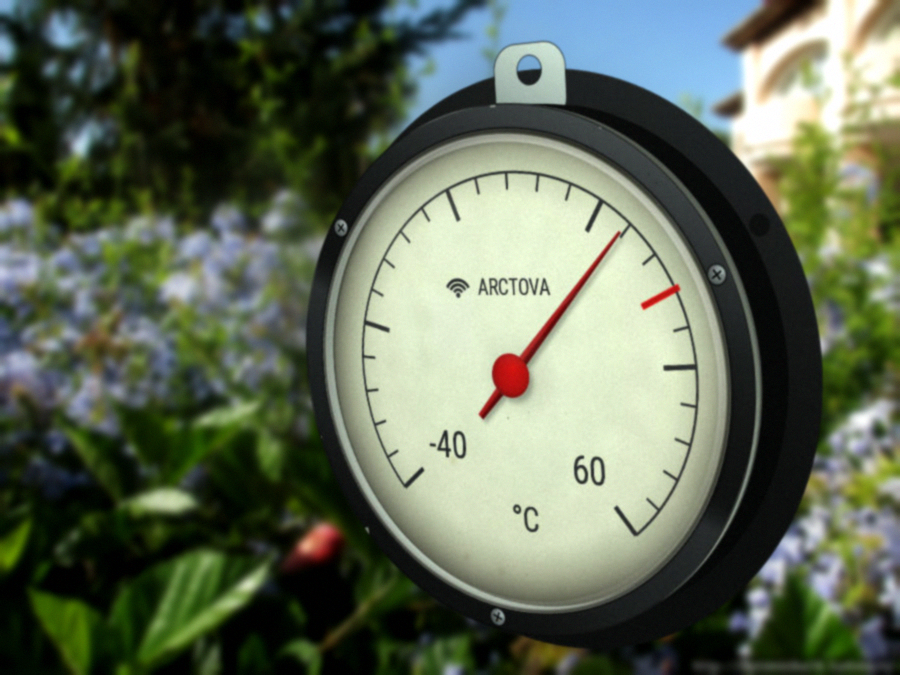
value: **24** °C
